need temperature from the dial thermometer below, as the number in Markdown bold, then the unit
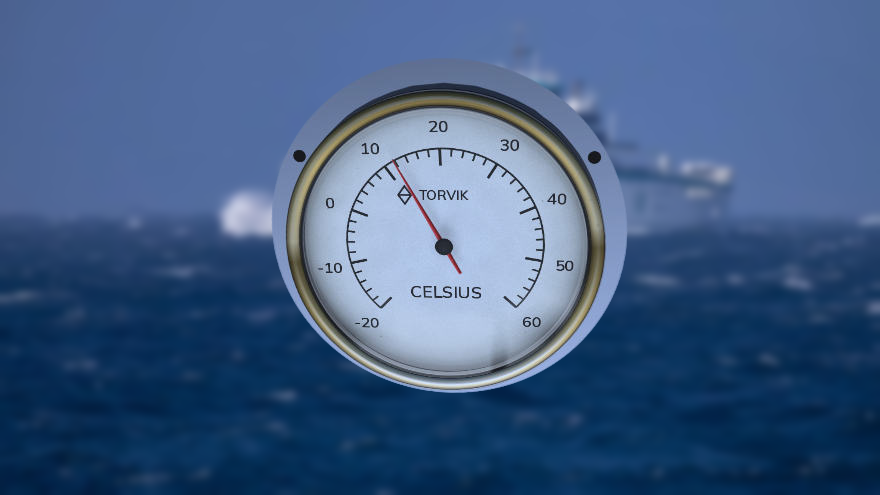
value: **12** °C
